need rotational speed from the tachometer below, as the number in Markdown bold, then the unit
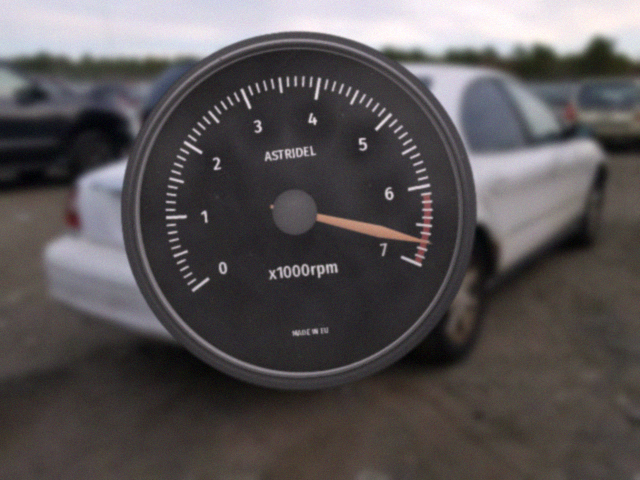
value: **6700** rpm
